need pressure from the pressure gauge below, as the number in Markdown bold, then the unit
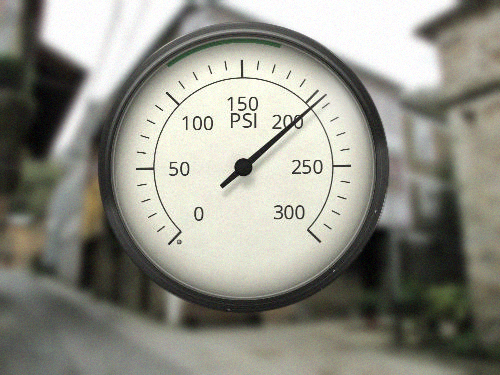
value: **205** psi
